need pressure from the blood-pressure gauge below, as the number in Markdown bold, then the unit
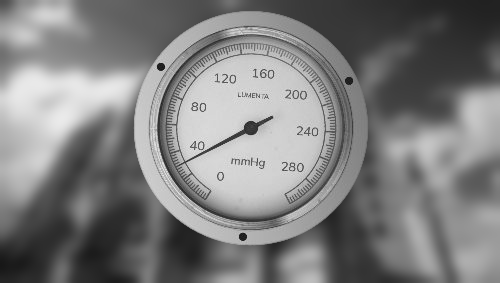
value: **30** mmHg
